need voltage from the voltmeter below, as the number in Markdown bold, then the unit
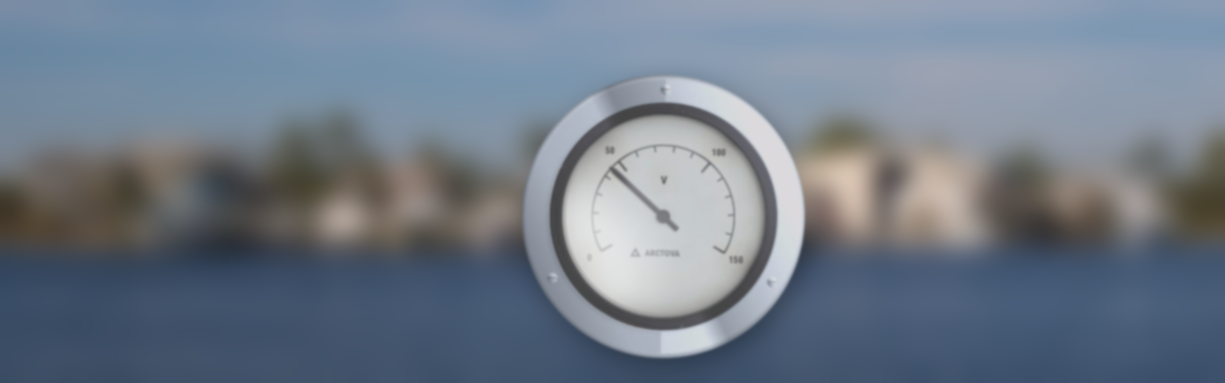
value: **45** V
